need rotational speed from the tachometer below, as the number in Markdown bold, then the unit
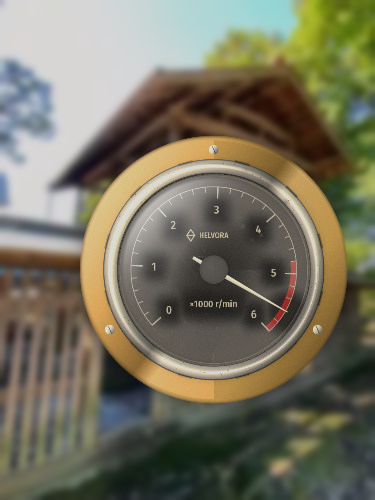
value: **5600** rpm
